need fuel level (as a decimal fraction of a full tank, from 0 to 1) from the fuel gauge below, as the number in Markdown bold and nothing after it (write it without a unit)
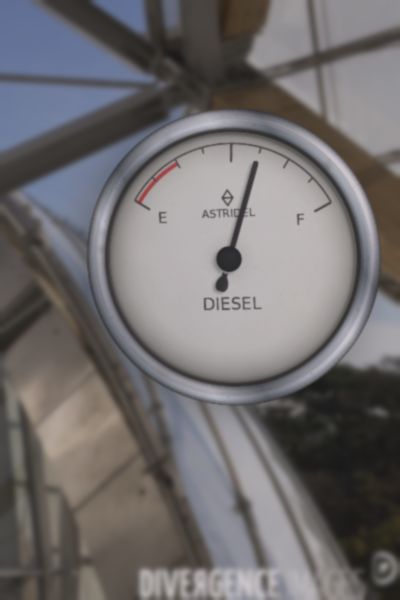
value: **0.625**
